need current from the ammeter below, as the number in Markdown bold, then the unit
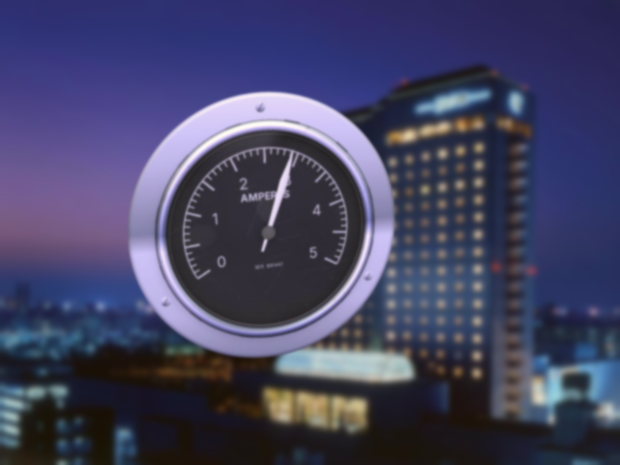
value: **2.9** A
